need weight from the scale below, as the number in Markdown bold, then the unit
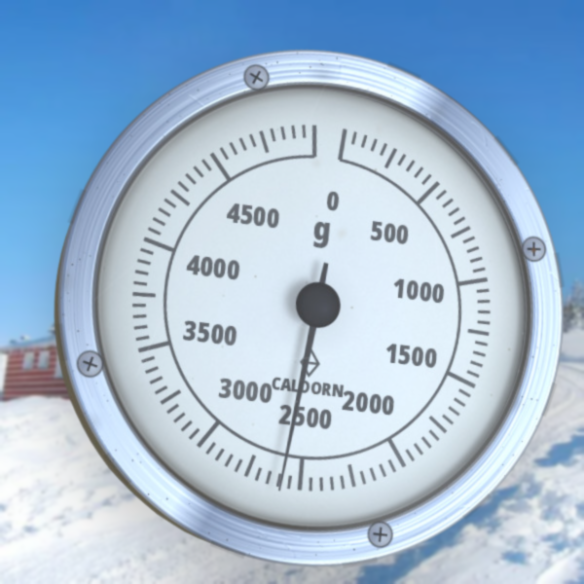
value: **2600** g
